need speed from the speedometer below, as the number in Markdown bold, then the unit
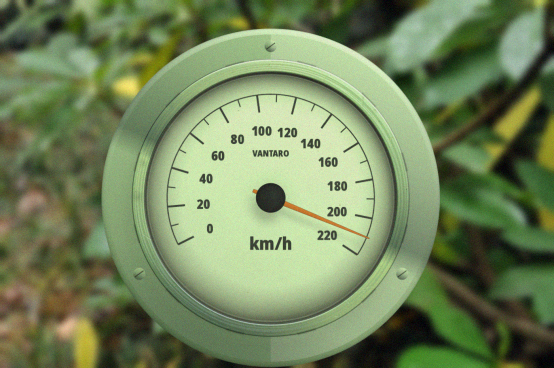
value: **210** km/h
